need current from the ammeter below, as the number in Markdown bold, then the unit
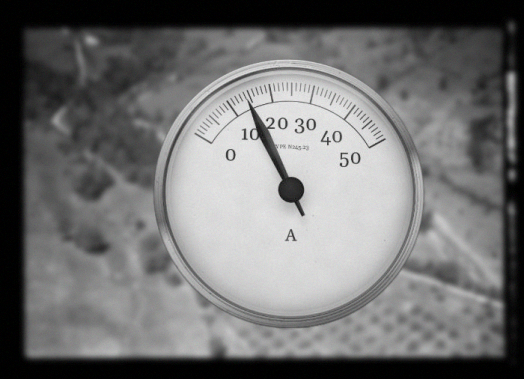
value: **14** A
